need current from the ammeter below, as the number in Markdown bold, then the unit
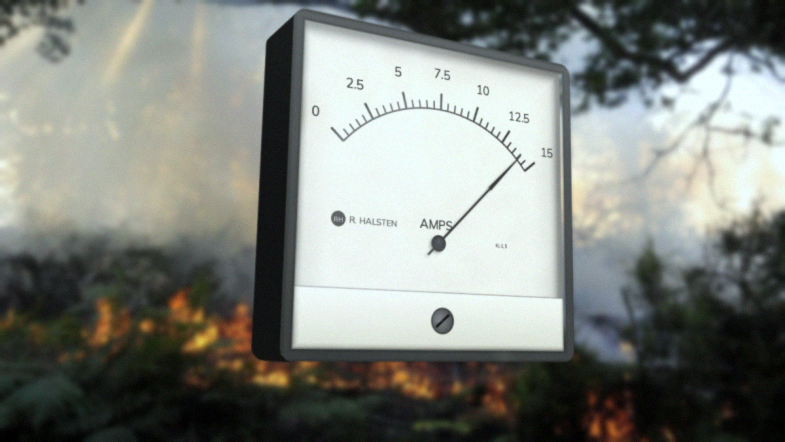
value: **14** A
